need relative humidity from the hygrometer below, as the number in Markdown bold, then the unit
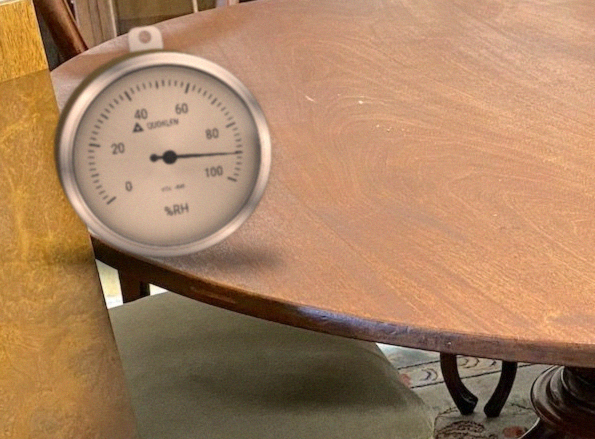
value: **90** %
